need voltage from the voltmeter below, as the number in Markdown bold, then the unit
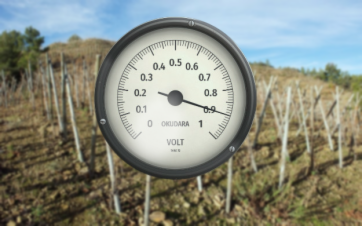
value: **0.9** V
